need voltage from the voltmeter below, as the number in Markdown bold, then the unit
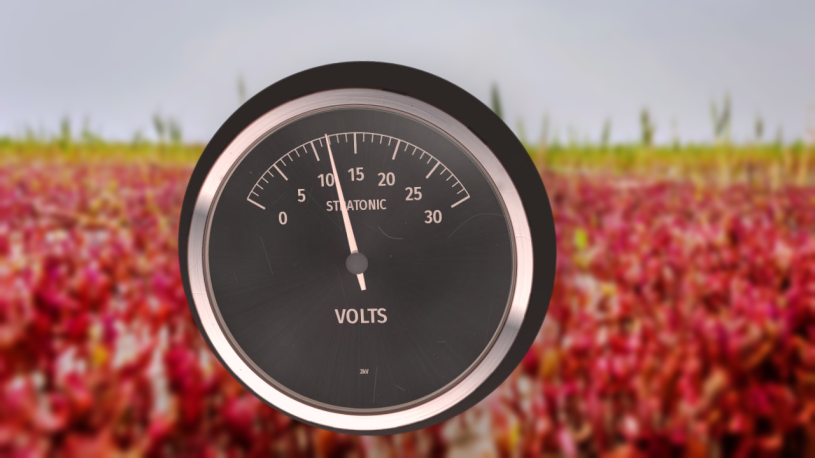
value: **12** V
